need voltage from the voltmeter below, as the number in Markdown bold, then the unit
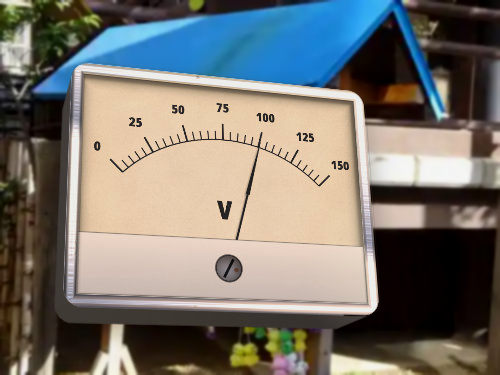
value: **100** V
